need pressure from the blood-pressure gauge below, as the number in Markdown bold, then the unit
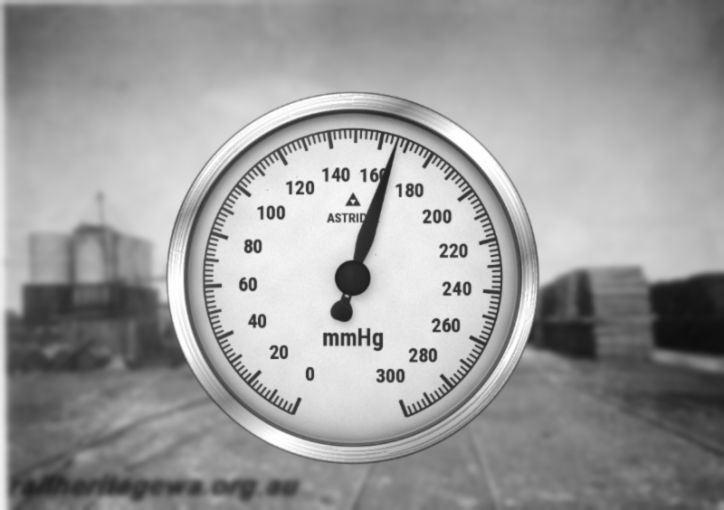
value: **166** mmHg
